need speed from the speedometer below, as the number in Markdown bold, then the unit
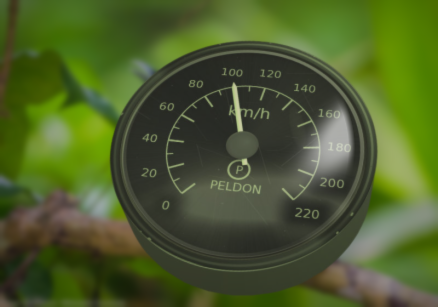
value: **100** km/h
